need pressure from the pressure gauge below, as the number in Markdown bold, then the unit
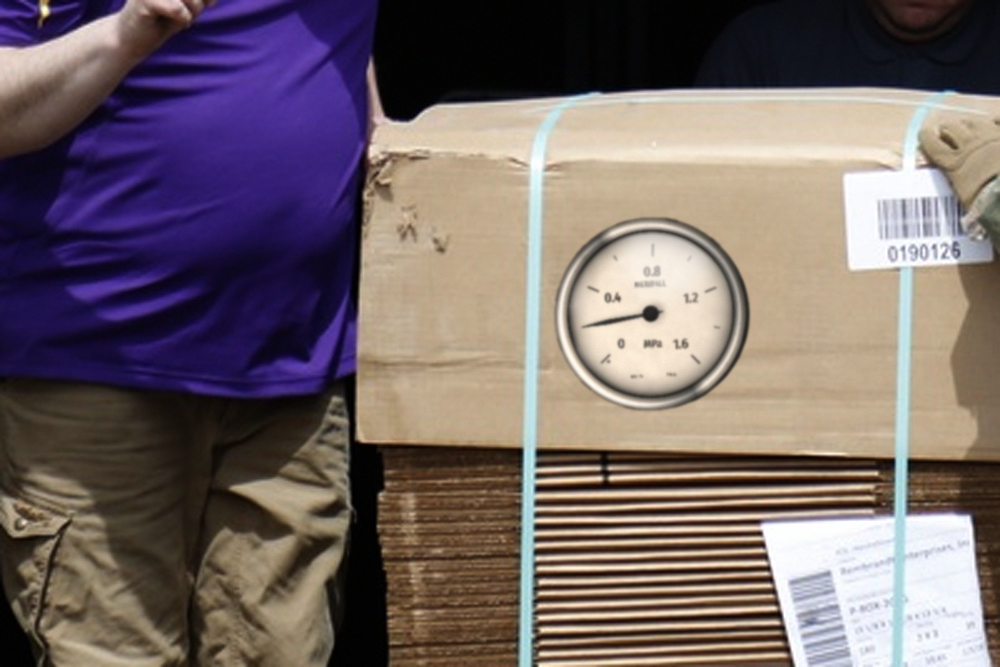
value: **0.2** MPa
